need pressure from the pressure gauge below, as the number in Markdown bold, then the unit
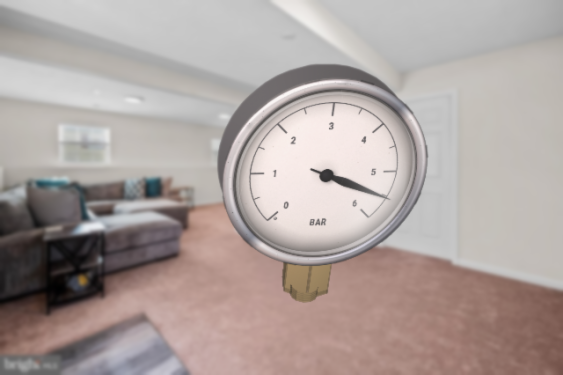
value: **5.5** bar
